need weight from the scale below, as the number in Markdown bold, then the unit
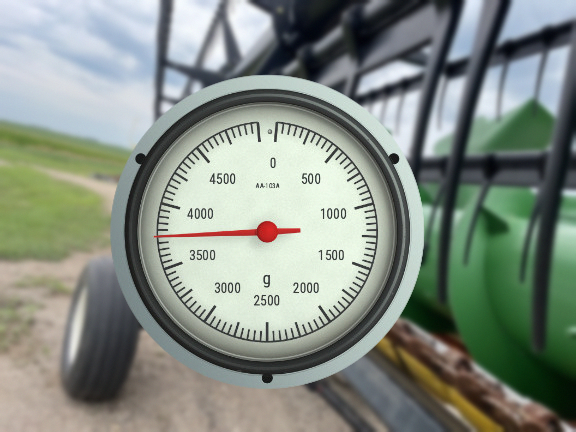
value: **3750** g
